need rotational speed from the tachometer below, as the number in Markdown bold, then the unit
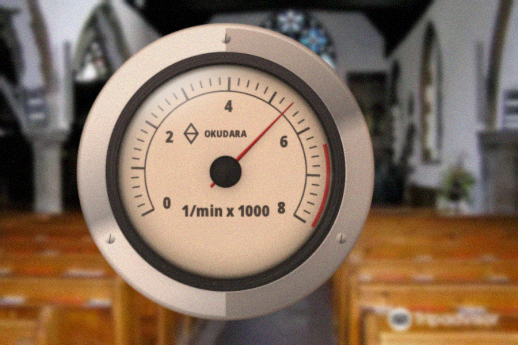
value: **5400** rpm
